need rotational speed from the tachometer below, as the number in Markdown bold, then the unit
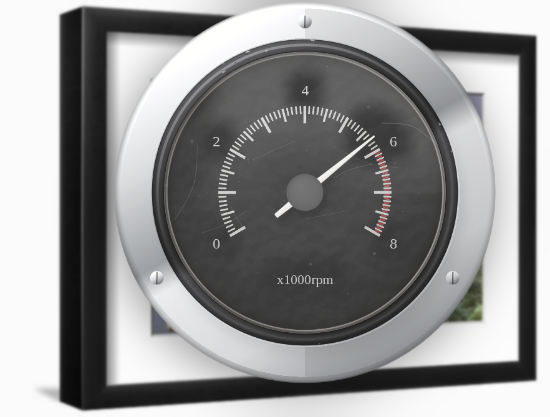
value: **5700** rpm
